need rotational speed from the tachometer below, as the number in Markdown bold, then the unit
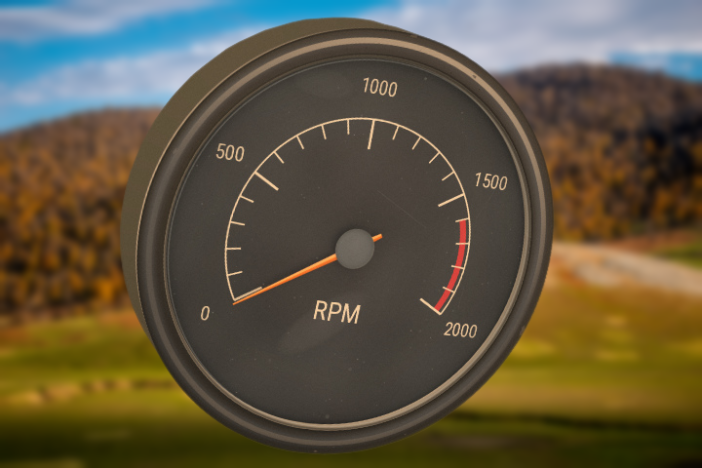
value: **0** rpm
